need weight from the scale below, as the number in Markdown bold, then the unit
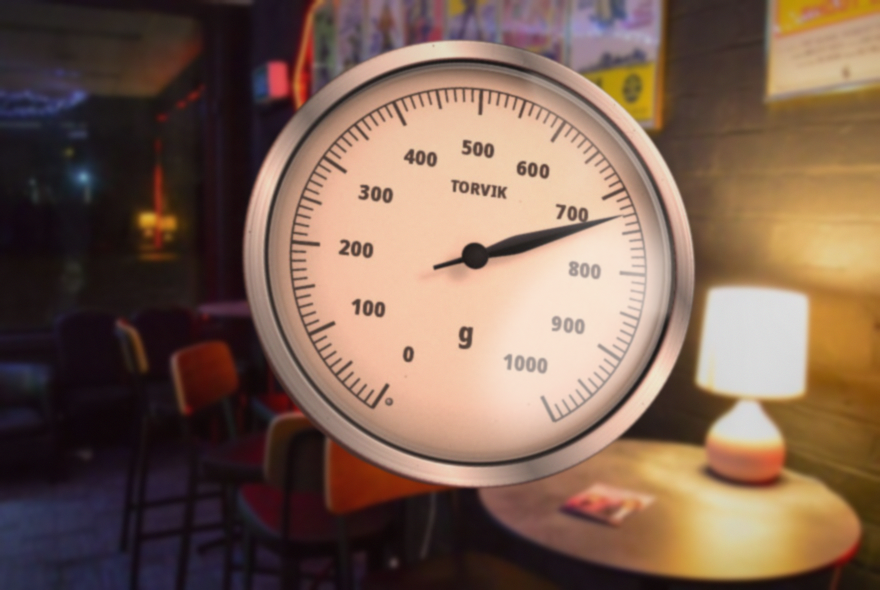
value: **730** g
